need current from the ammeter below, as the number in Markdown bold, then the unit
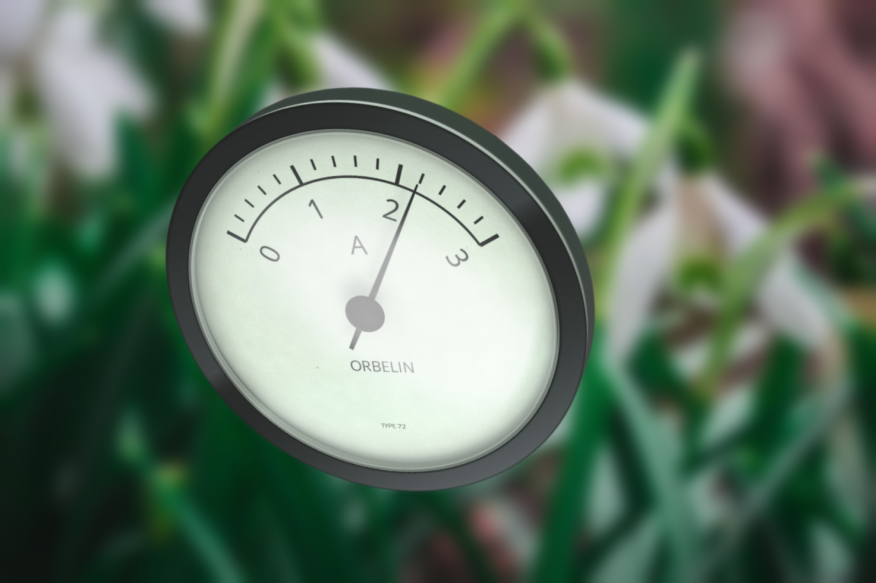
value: **2.2** A
